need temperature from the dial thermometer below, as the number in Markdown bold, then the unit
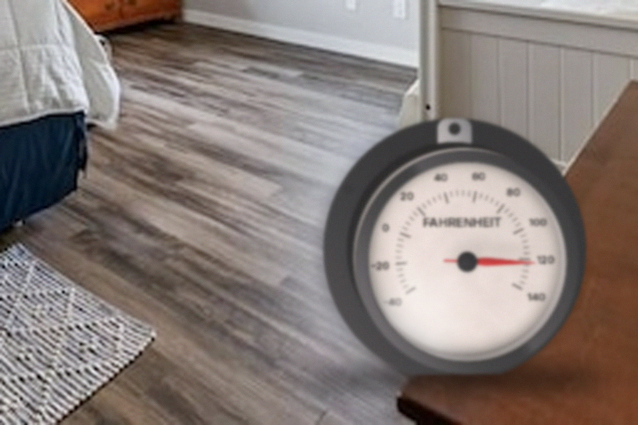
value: **120** °F
